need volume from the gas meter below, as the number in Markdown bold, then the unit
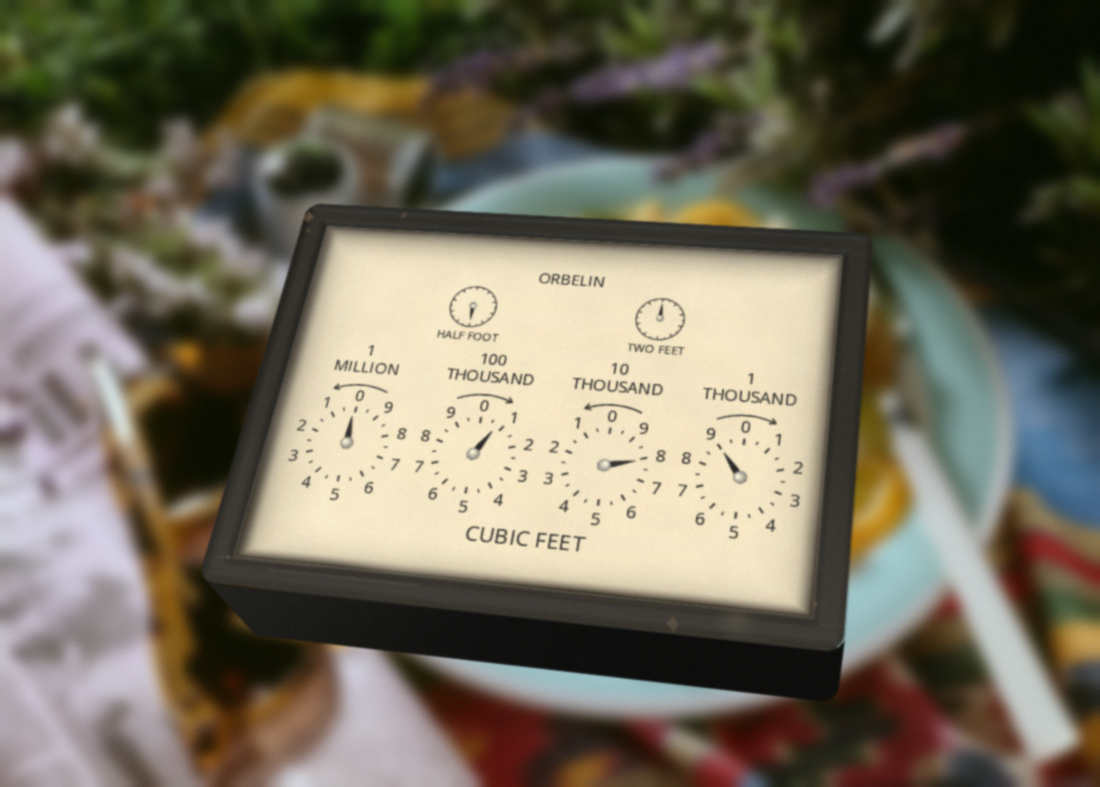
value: **7900** ft³
